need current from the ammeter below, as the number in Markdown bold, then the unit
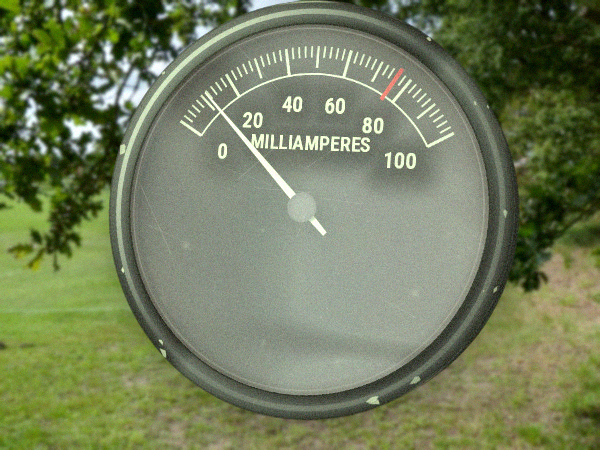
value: **12** mA
